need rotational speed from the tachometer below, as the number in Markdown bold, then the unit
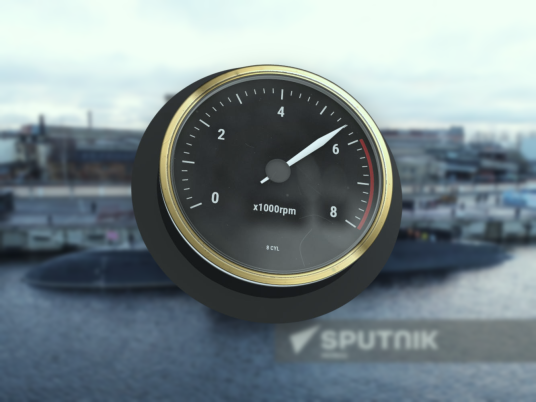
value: **5600** rpm
